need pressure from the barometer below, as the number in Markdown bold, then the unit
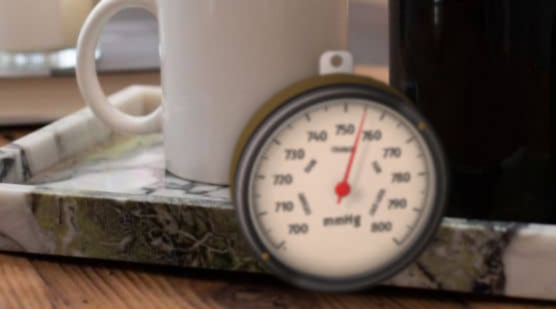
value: **755** mmHg
